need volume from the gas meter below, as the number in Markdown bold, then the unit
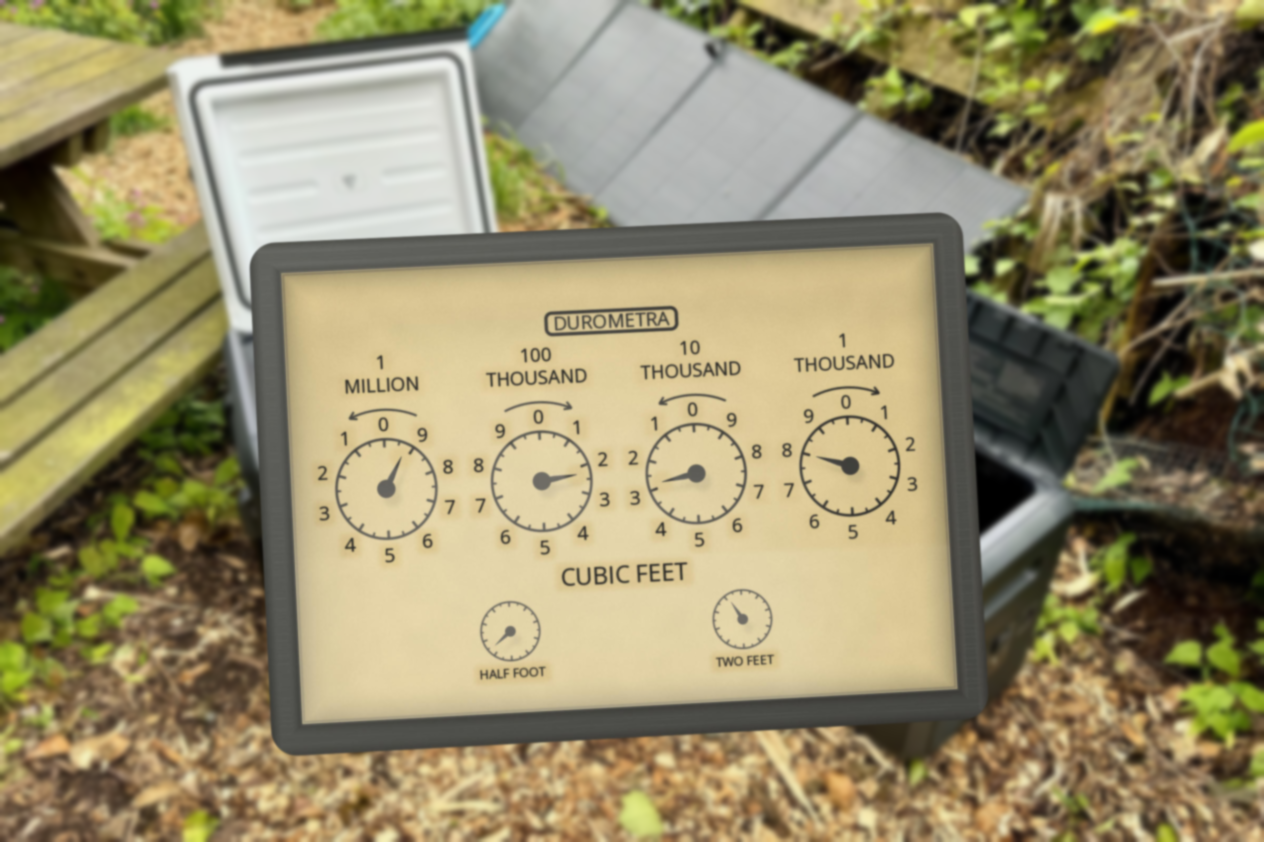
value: **922800** ft³
